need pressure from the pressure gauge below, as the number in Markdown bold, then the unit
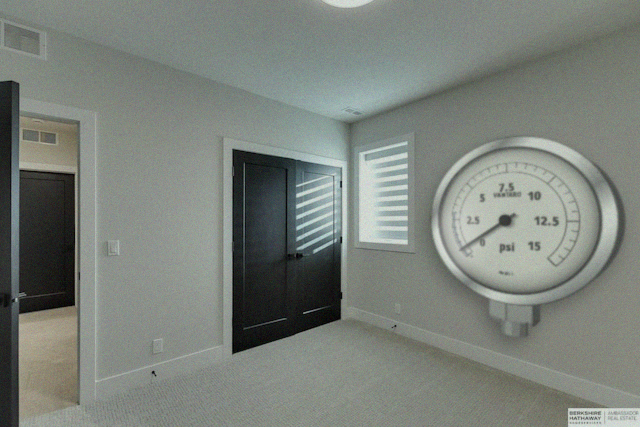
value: **0.5** psi
